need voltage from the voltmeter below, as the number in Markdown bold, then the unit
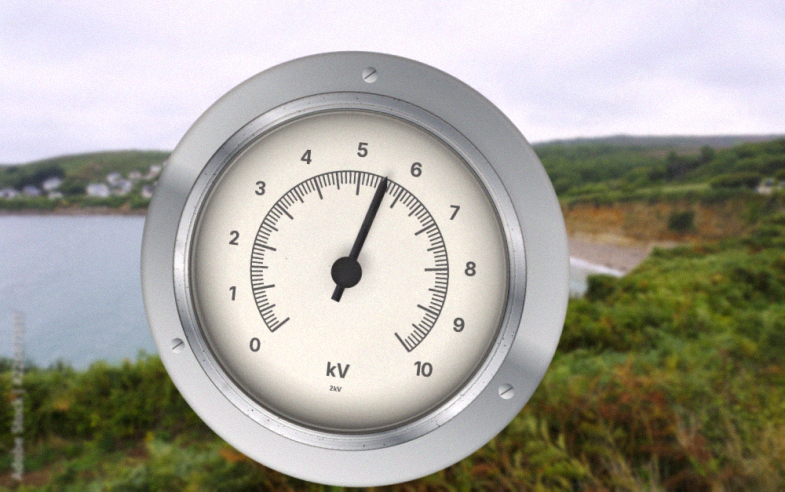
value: **5.6** kV
